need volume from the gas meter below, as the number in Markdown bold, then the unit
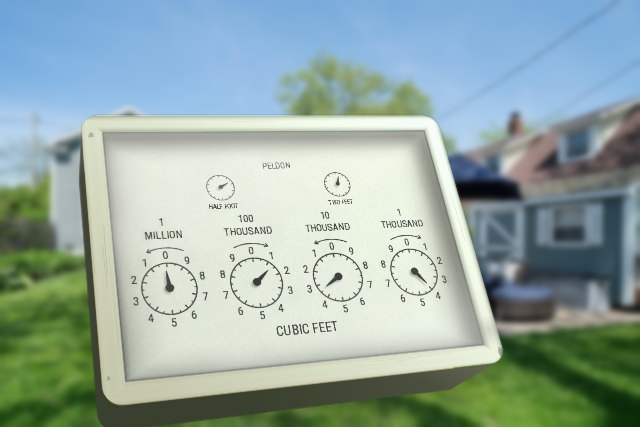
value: **13400** ft³
